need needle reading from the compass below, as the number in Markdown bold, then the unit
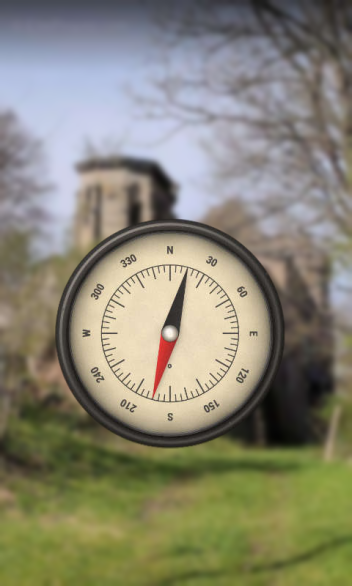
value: **195** °
